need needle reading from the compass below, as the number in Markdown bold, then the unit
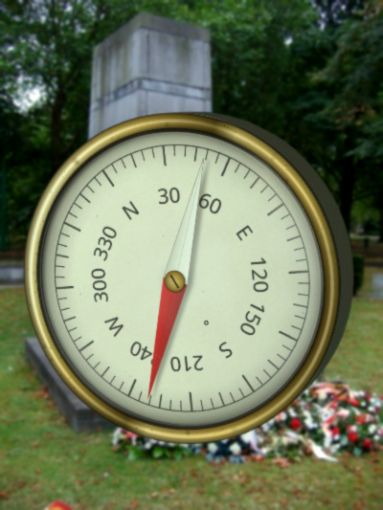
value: **230** °
